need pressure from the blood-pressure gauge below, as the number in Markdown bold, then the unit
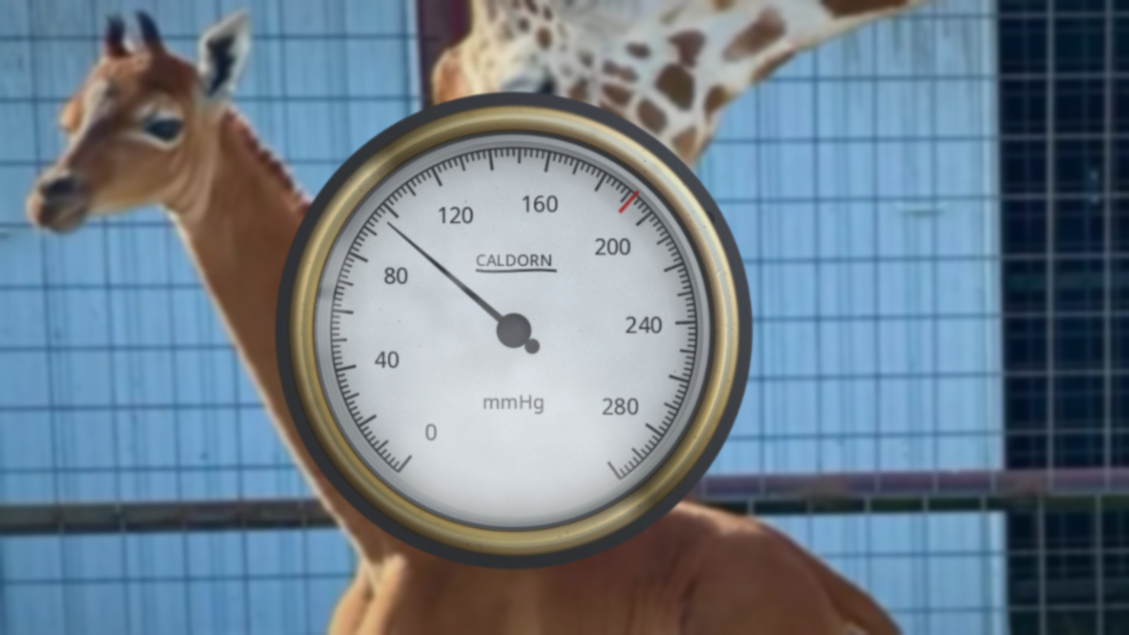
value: **96** mmHg
